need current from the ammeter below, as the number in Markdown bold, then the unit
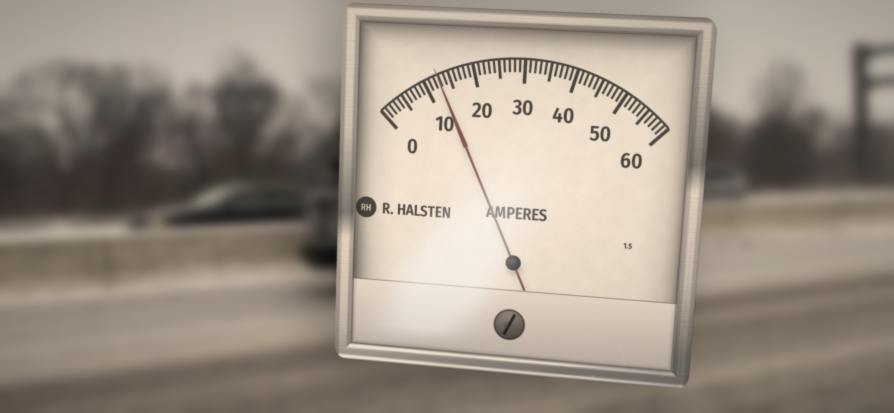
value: **13** A
